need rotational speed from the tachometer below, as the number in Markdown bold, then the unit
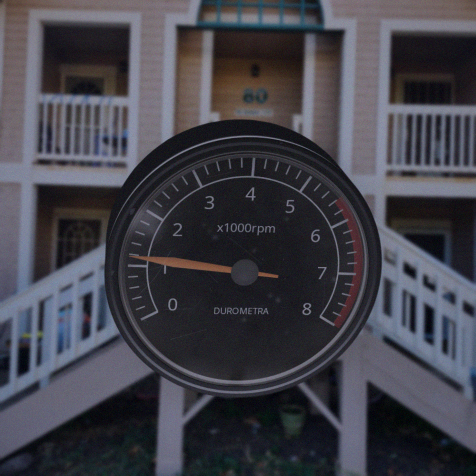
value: **1200** rpm
